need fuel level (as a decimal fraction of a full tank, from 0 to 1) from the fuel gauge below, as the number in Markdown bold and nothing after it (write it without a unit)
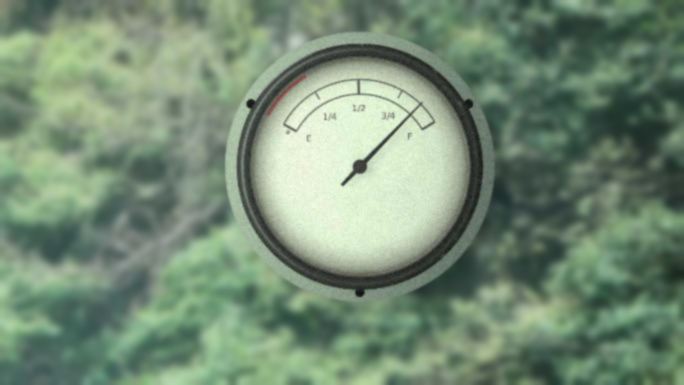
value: **0.875**
